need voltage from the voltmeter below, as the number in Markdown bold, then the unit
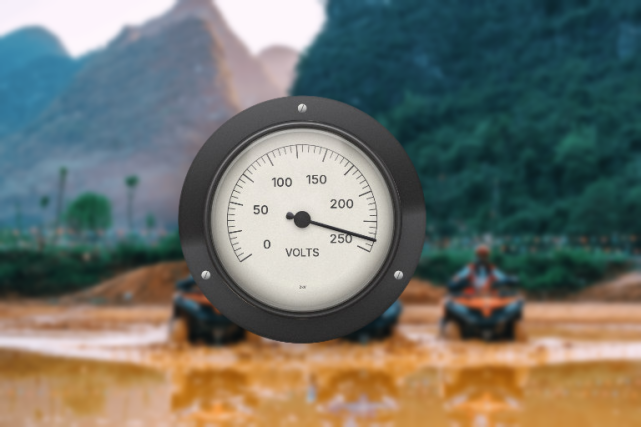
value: **240** V
